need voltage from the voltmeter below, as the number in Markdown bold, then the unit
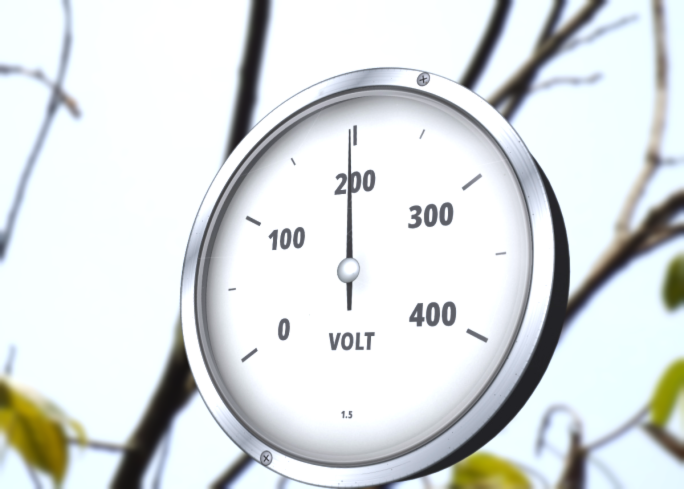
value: **200** V
